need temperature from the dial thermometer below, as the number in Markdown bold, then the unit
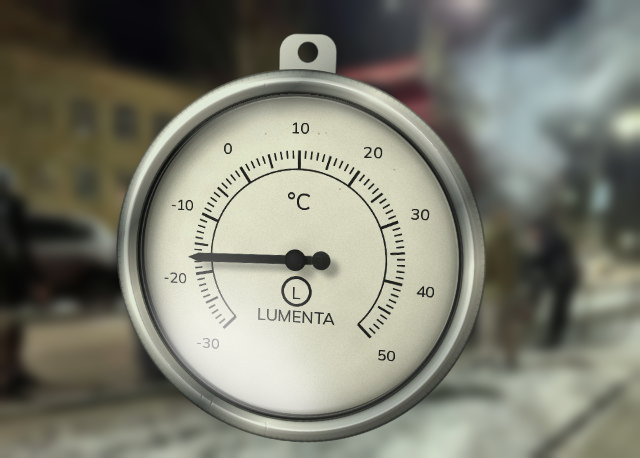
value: **-17** °C
